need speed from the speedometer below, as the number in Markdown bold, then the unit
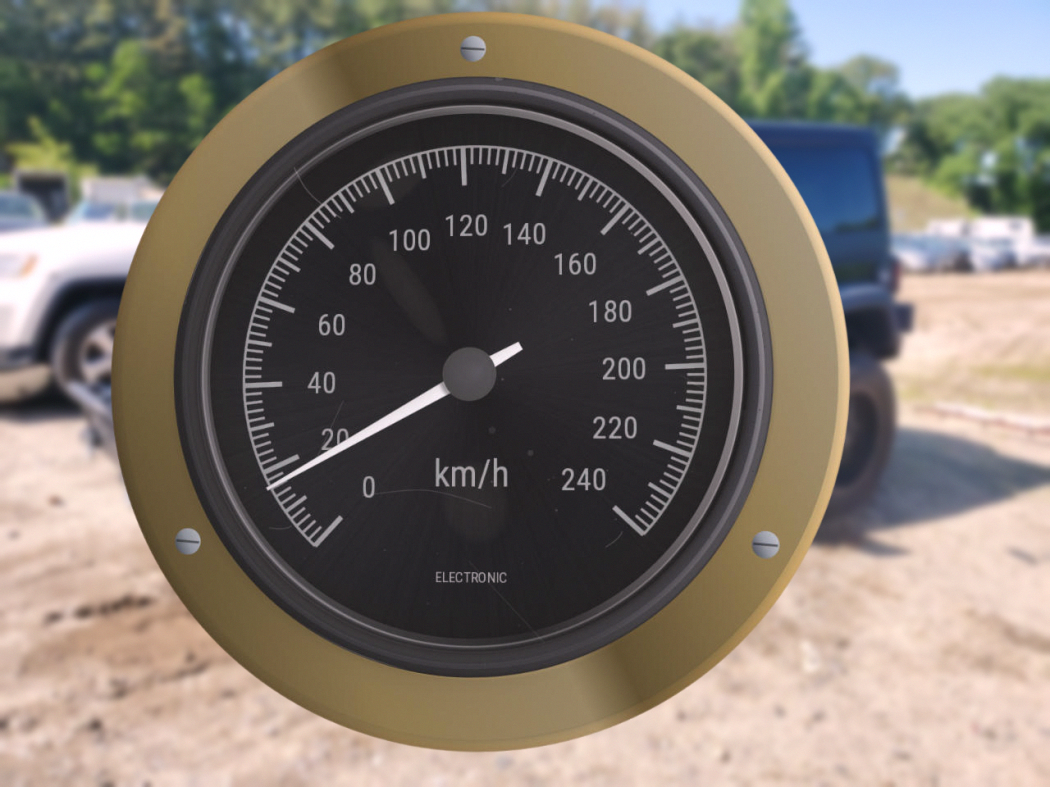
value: **16** km/h
